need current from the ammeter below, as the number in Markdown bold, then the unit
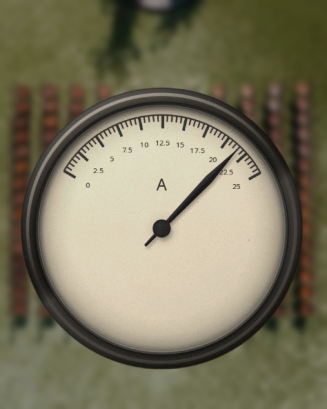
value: **21.5** A
